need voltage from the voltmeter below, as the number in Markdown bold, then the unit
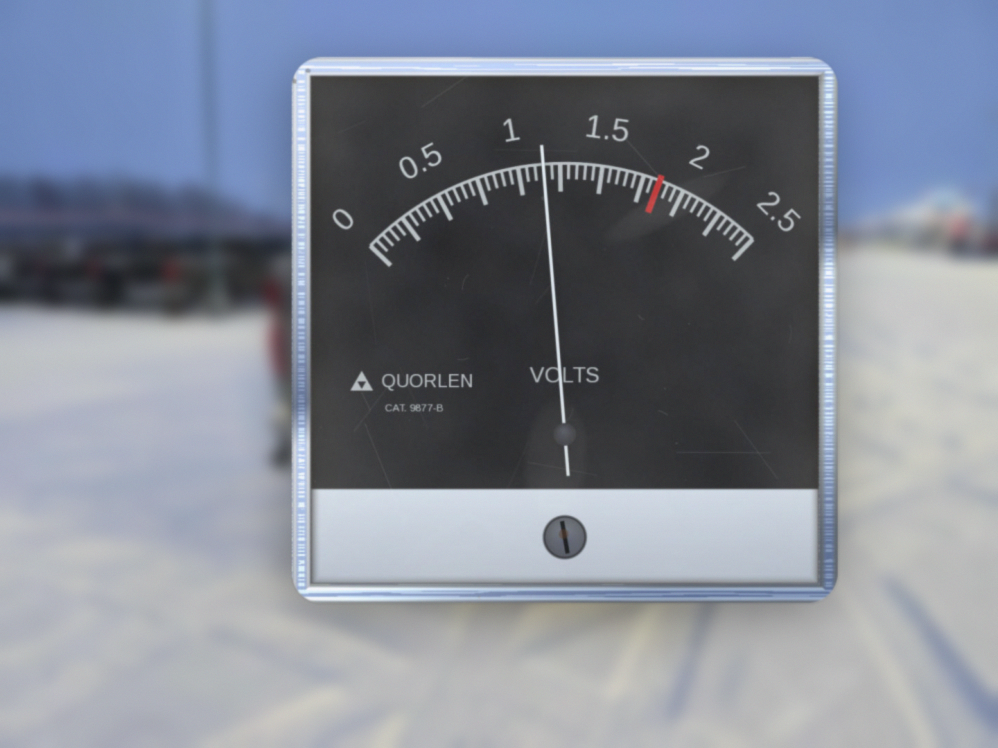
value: **1.15** V
